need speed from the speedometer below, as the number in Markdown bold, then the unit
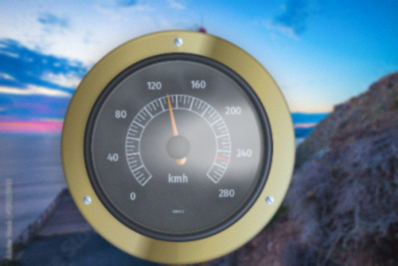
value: **130** km/h
